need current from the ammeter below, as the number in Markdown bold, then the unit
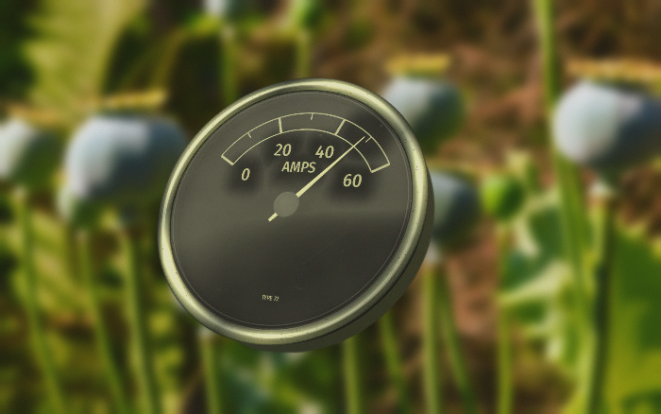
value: **50** A
